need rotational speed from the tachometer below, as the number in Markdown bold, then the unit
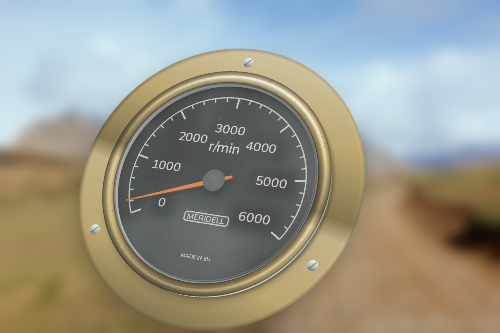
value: **200** rpm
